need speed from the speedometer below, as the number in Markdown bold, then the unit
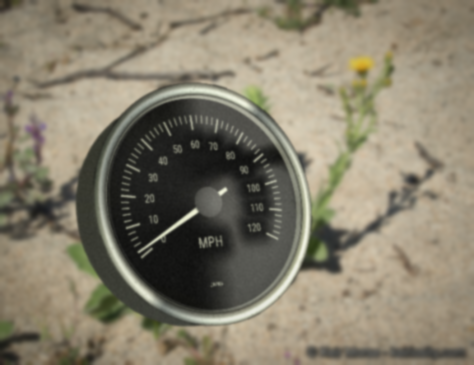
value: **2** mph
